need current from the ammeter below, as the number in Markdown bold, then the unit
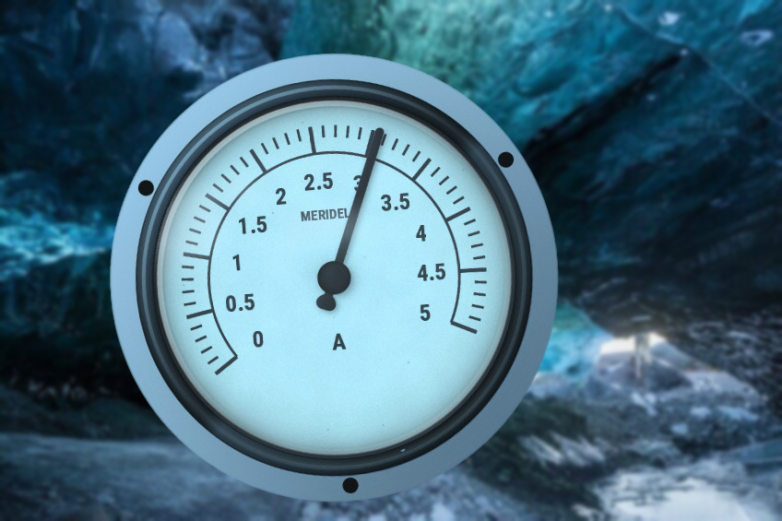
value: **3.05** A
